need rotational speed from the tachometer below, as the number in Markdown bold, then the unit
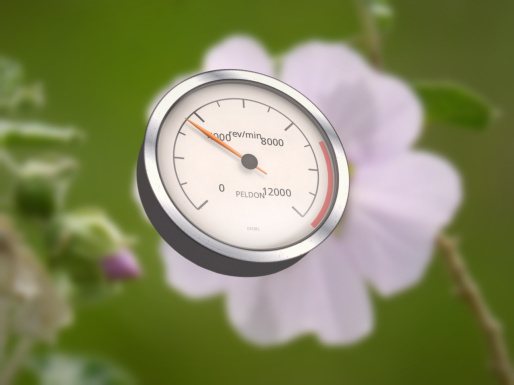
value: **3500** rpm
